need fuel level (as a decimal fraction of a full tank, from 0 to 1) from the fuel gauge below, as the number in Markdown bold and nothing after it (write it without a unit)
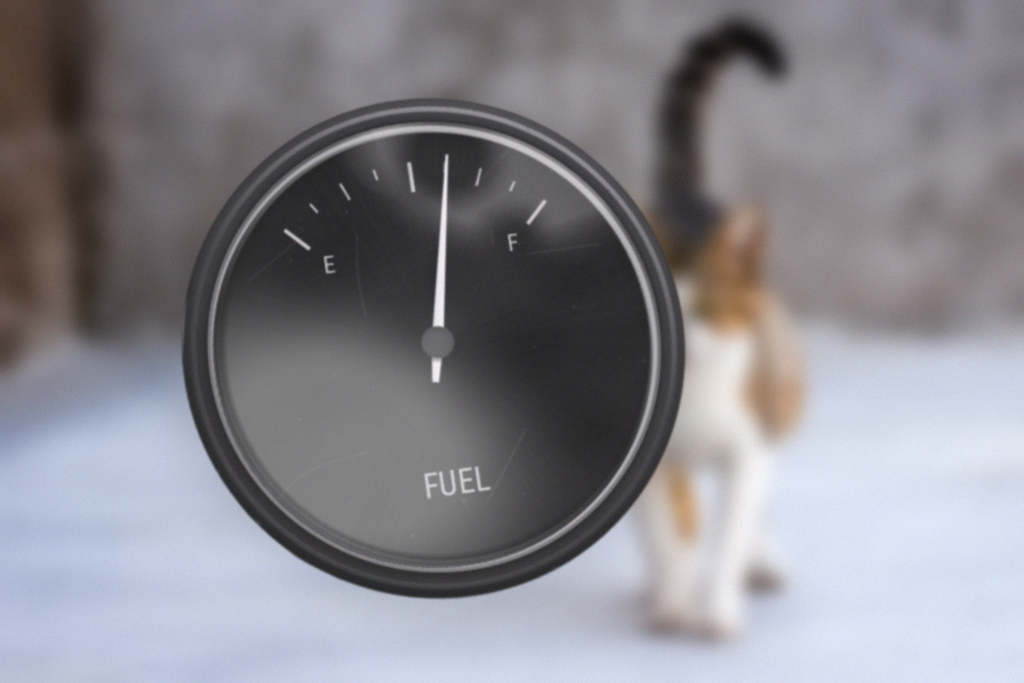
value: **0.625**
